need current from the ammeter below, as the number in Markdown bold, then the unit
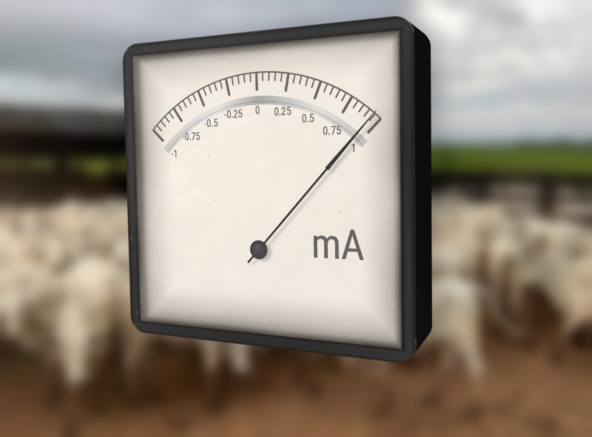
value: **0.95** mA
